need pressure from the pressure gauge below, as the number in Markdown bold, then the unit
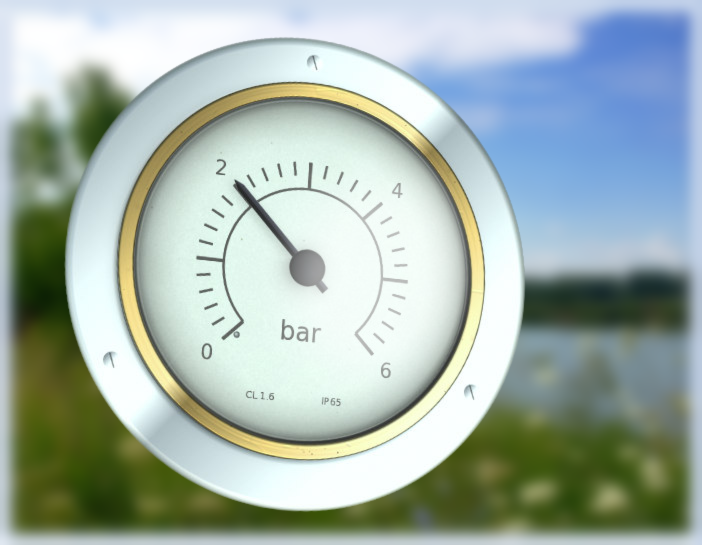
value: **2** bar
